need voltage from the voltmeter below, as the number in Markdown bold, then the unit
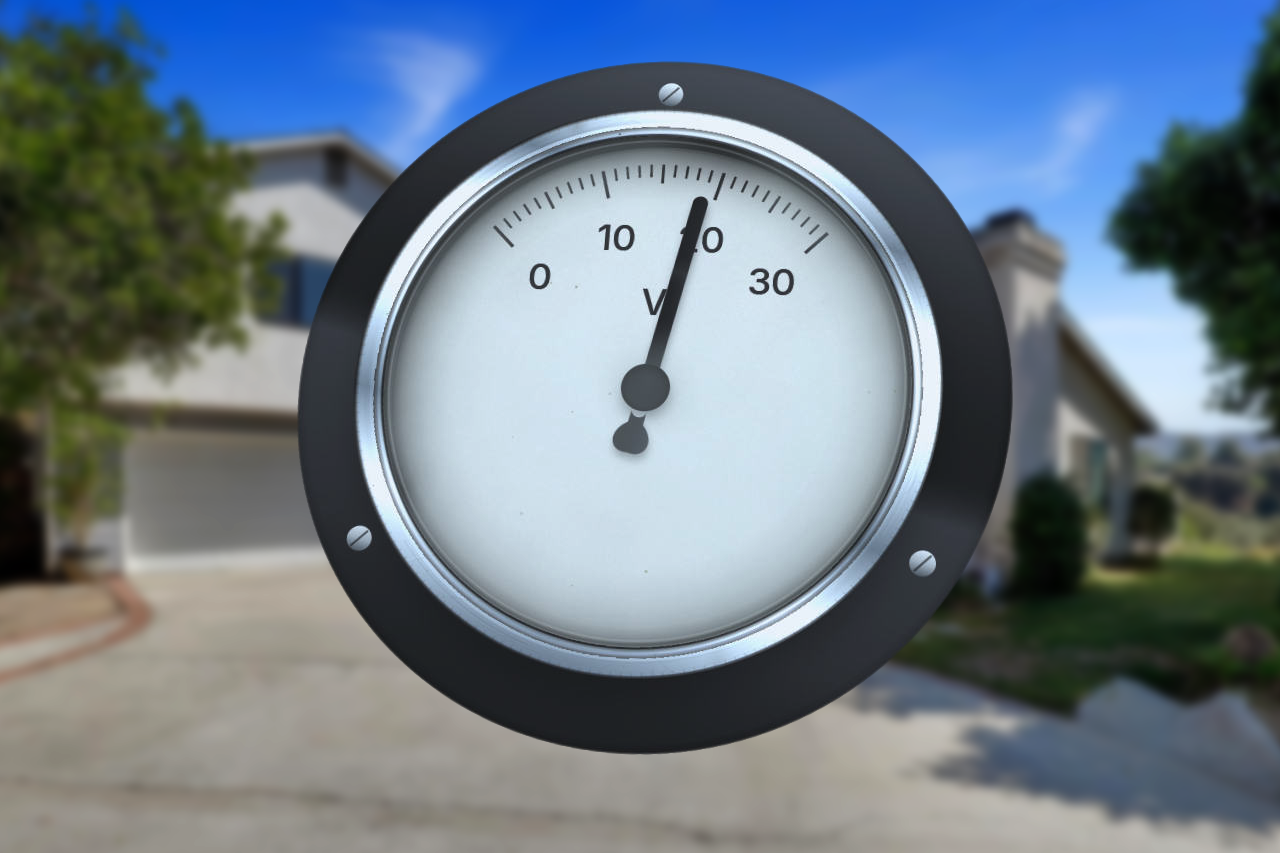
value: **19** V
